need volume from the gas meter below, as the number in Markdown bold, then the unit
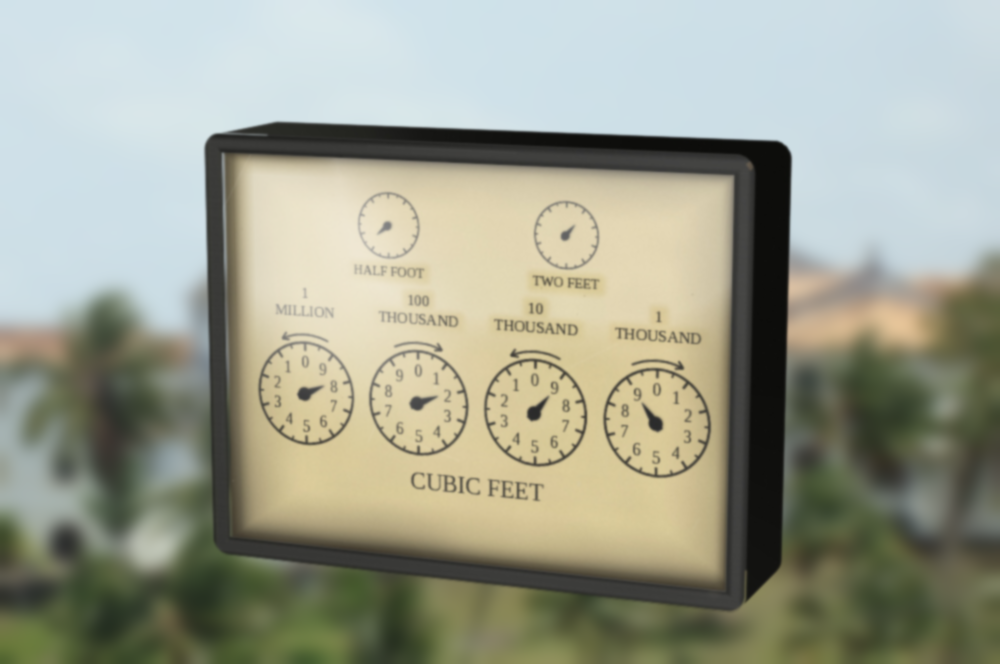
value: **818900** ft³
